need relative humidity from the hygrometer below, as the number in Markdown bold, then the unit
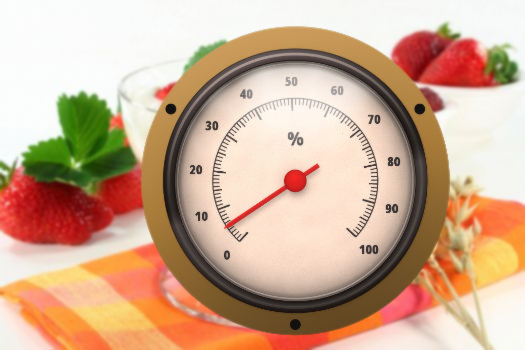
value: **5** %
